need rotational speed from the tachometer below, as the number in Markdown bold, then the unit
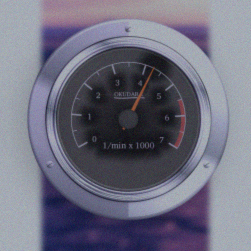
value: **4250** rpm
